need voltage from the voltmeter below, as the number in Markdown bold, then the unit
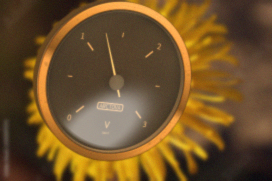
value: **1.25** V
